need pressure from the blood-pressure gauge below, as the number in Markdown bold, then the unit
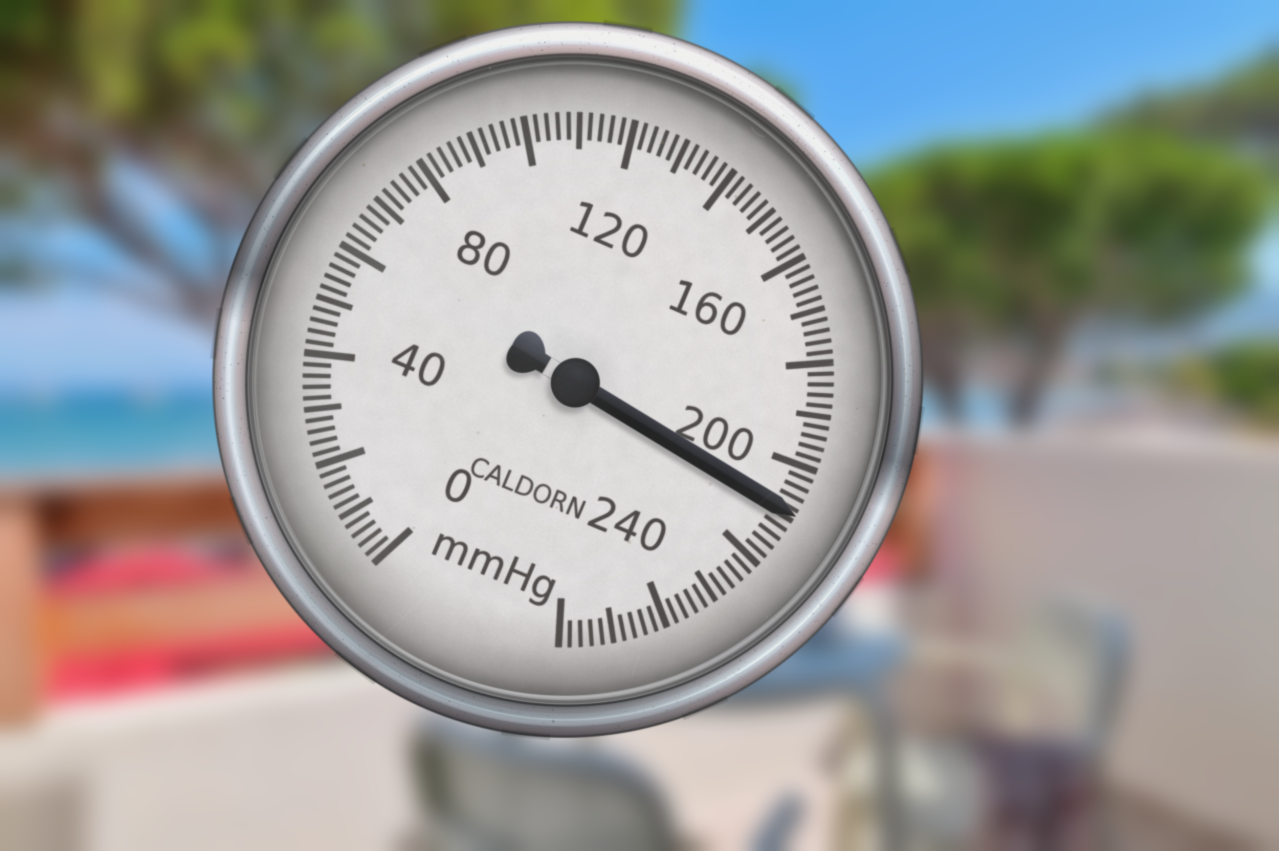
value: **209** mmHg
